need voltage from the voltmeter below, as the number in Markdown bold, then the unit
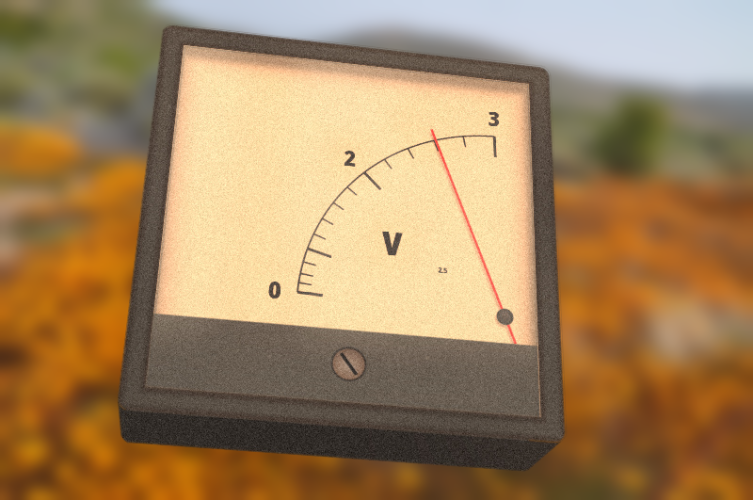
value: **2.6** V
